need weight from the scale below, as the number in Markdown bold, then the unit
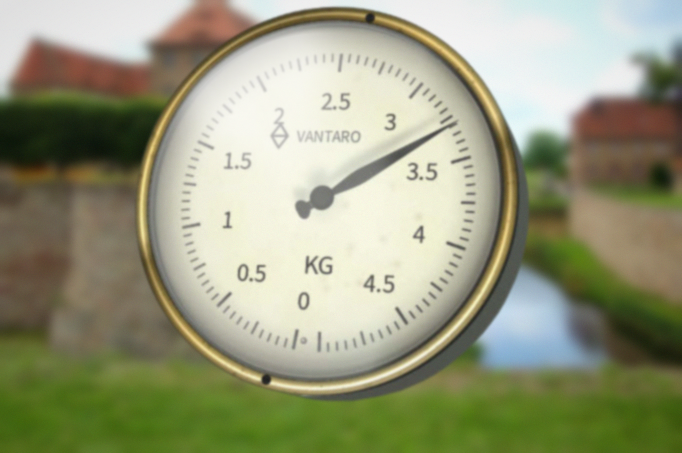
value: **3.3** kg
